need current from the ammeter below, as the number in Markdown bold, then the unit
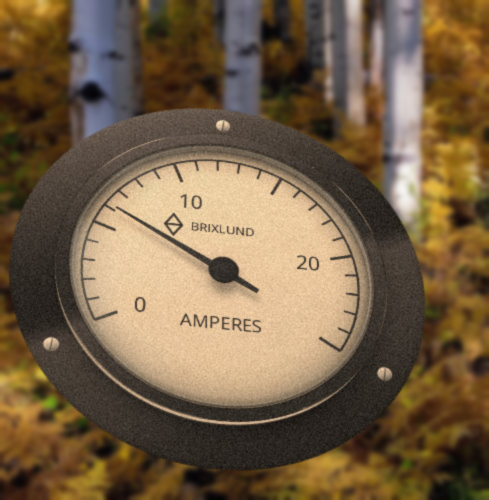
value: **6** A
